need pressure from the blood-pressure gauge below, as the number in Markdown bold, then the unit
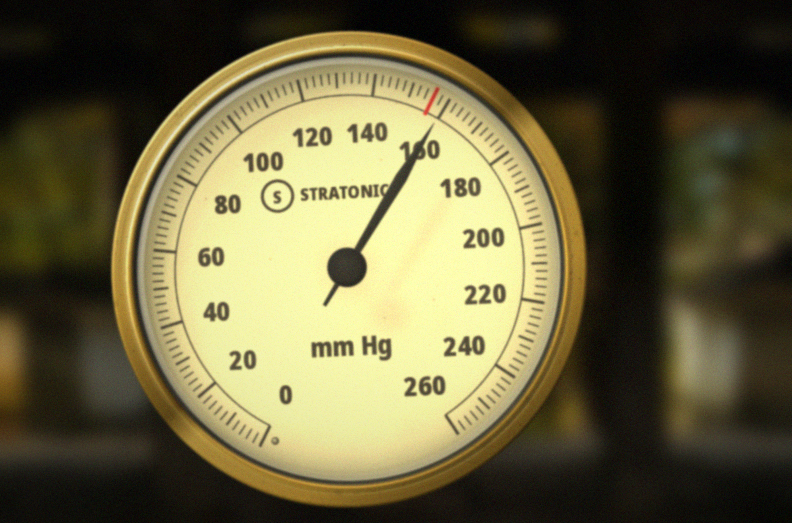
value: **160** mmHg
